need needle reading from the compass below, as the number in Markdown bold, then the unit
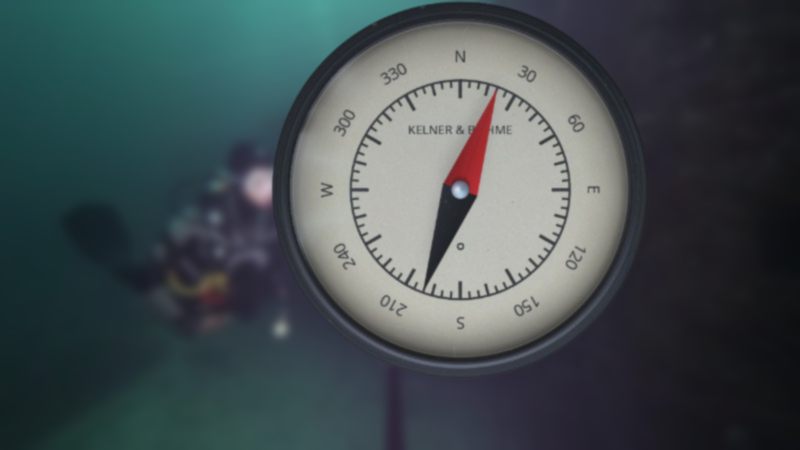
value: **20** °
